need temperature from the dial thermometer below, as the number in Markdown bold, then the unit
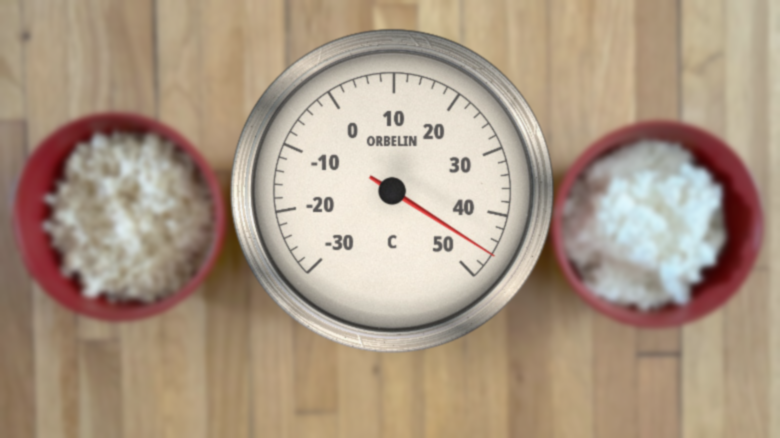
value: **46** °C
